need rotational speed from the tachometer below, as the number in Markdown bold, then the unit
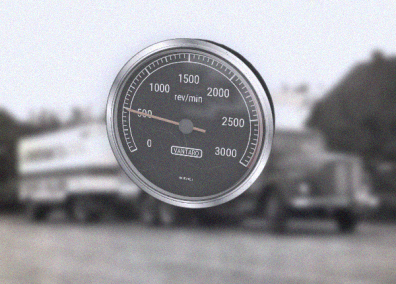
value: **500** rpm
